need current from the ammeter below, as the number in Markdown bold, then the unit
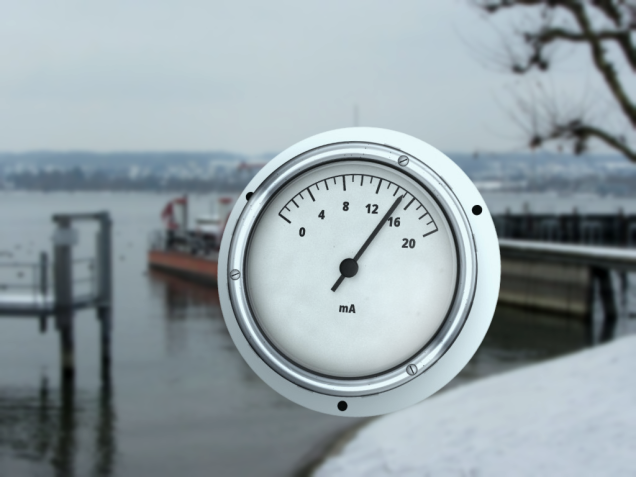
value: **15** mA
